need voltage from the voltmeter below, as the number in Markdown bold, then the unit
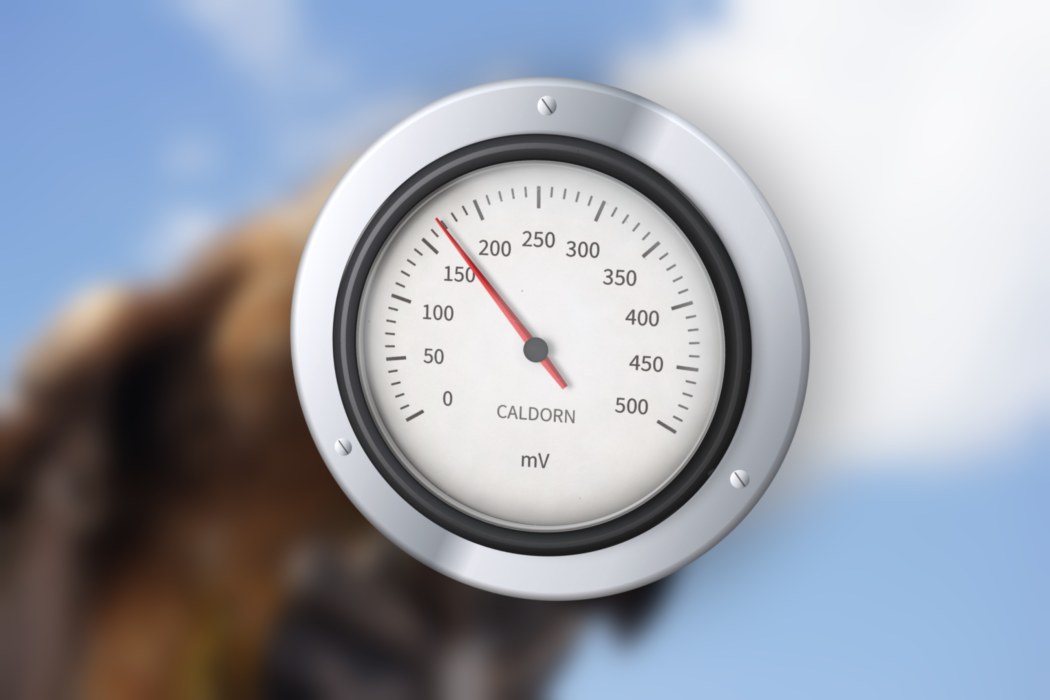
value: **170** mV
